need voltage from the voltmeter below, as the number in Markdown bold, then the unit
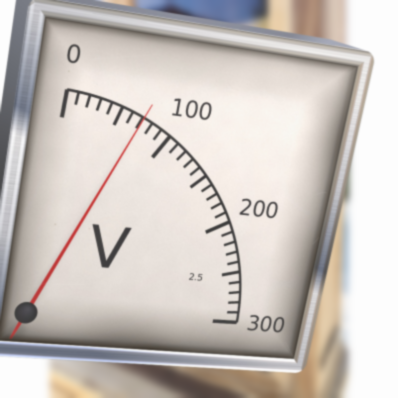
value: **70** V
